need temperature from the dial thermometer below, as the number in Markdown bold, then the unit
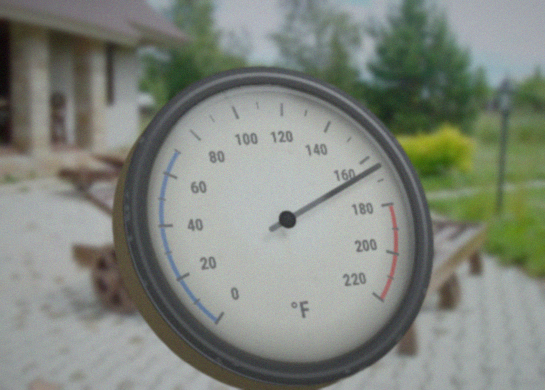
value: **165** °F
